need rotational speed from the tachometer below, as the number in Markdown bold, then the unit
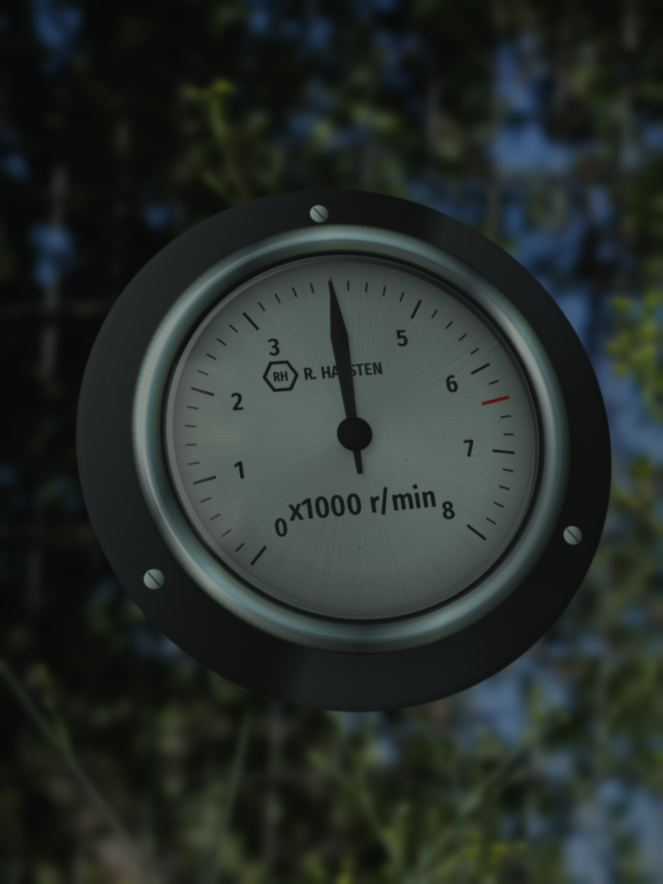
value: **4000** rpm
